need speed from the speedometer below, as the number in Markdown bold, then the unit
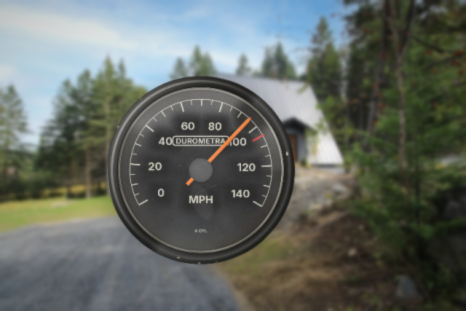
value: **95** mph
